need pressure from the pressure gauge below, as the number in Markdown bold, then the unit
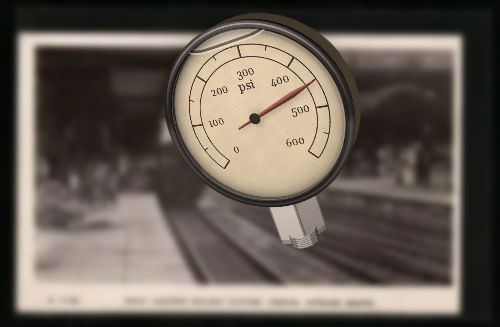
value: **450** psi
